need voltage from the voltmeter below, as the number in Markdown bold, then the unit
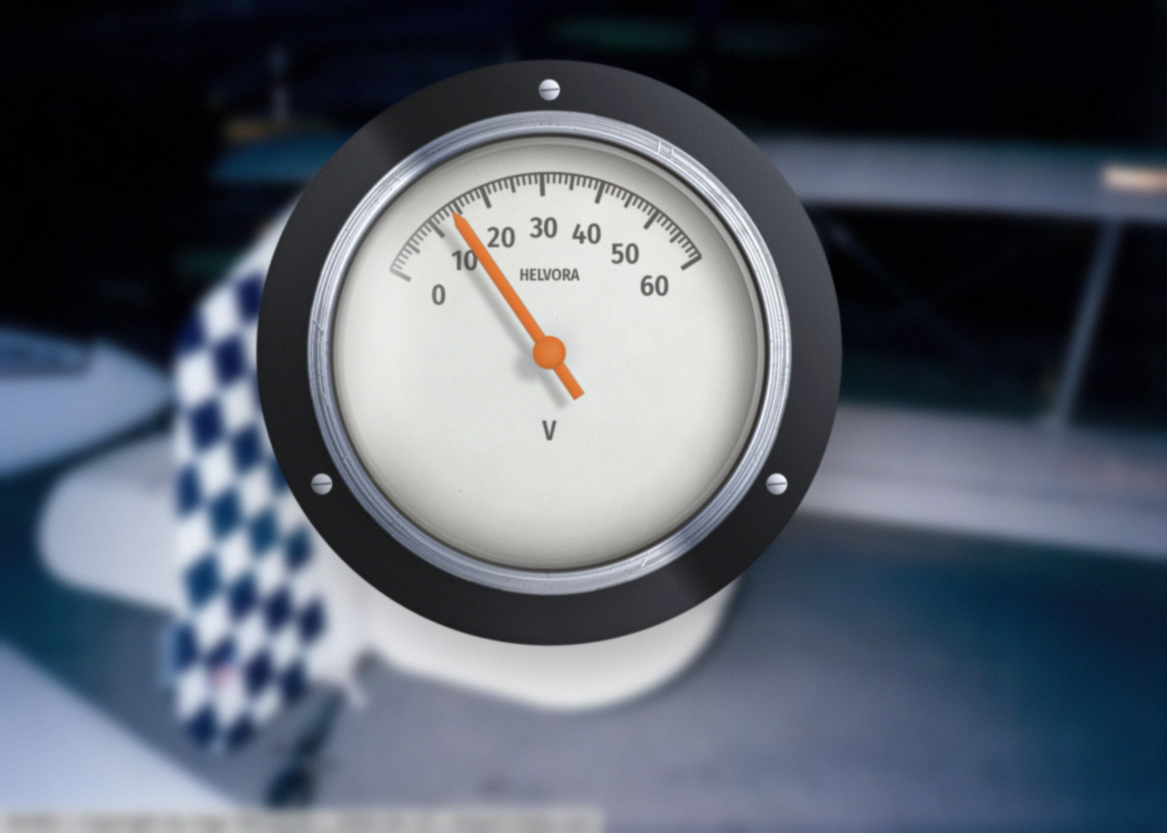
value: **14** V
